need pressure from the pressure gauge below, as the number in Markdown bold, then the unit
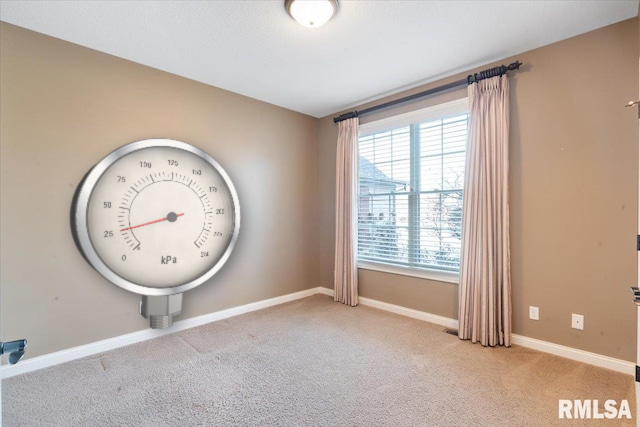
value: **25** kPa
